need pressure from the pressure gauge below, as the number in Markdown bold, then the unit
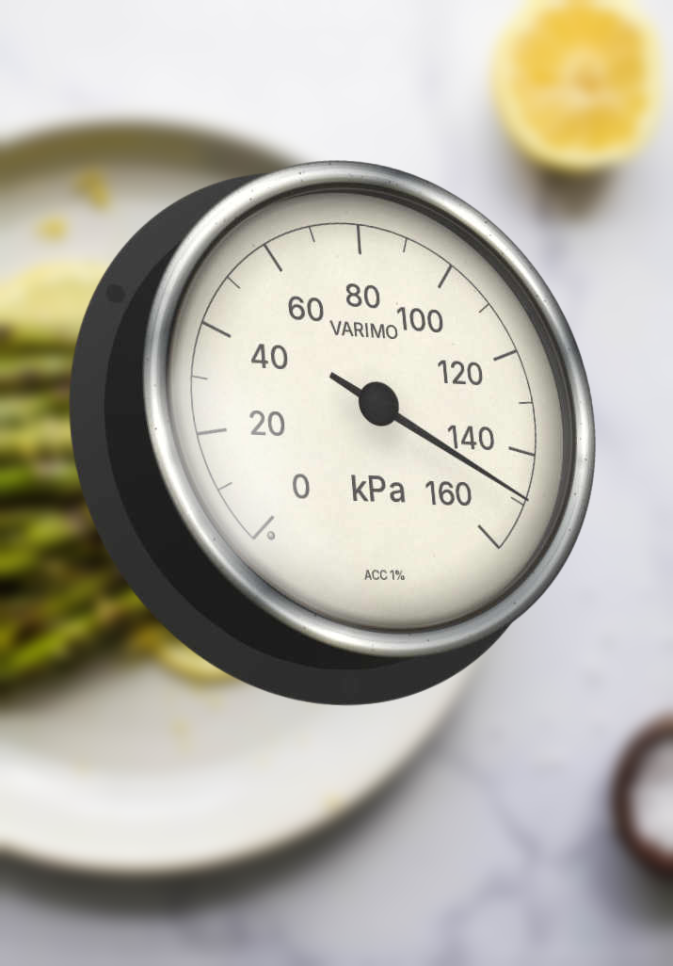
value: **150** kPa
